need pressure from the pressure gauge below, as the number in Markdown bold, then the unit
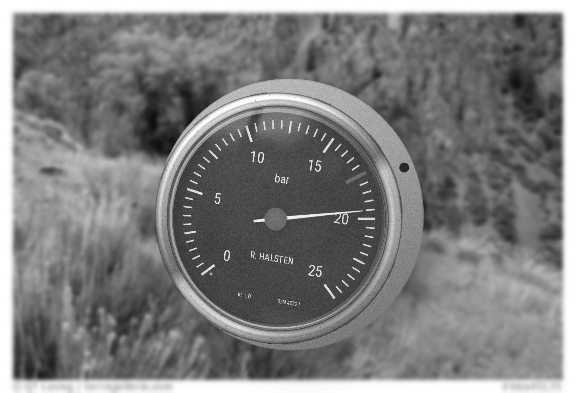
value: **19.5** bar
